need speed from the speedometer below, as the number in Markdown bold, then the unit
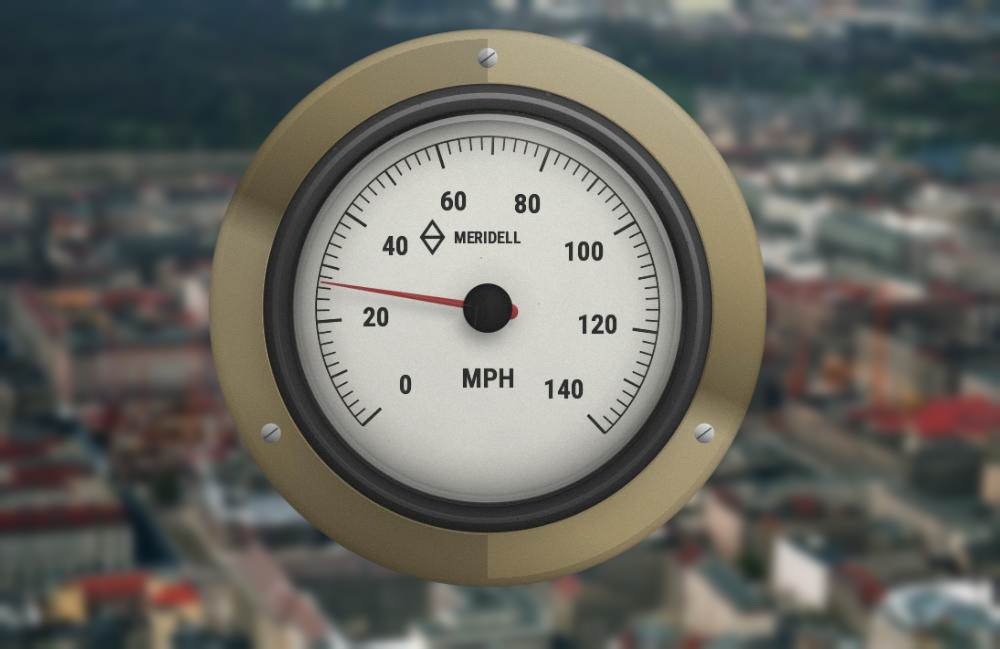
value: **27** mph
